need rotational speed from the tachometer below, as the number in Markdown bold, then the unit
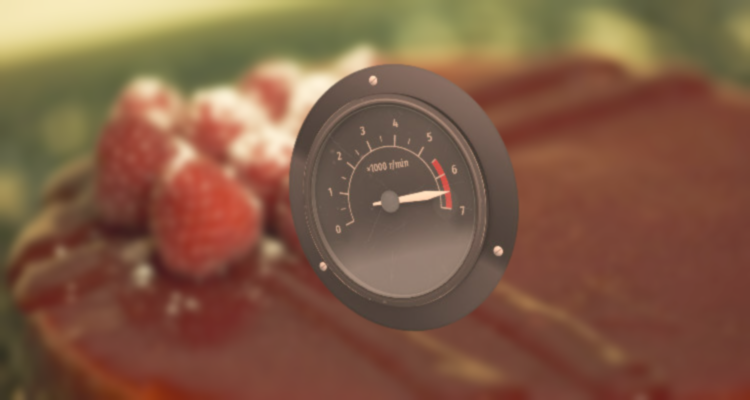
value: **6500** rpm
